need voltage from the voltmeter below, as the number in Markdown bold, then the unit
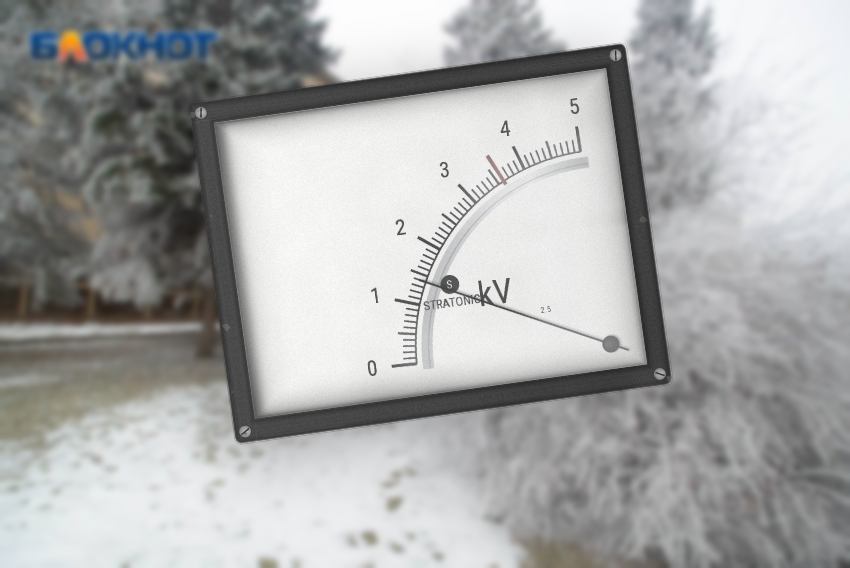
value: **1.4** kV
